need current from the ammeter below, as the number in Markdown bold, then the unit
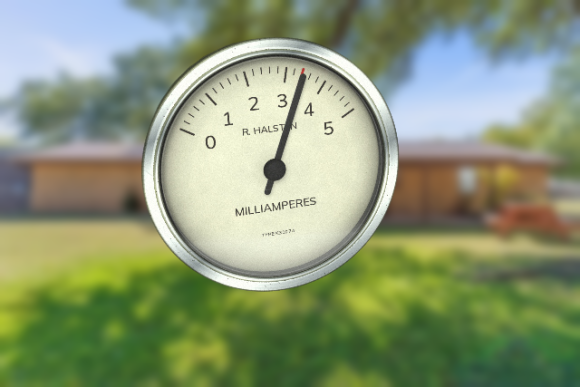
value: **3.4** mA
